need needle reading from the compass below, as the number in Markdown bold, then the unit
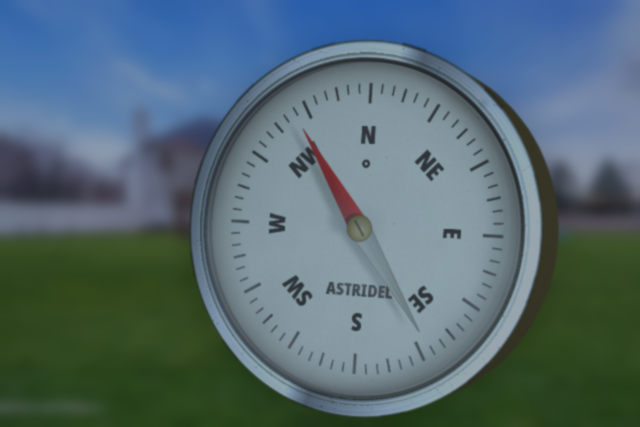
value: **325** °
